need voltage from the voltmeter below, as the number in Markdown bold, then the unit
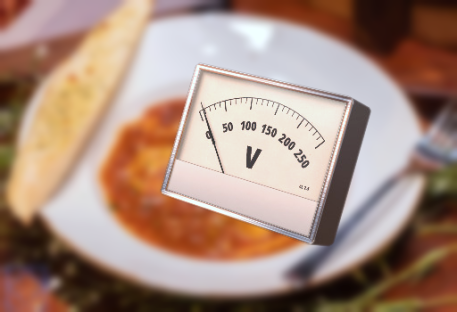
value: **10** V
